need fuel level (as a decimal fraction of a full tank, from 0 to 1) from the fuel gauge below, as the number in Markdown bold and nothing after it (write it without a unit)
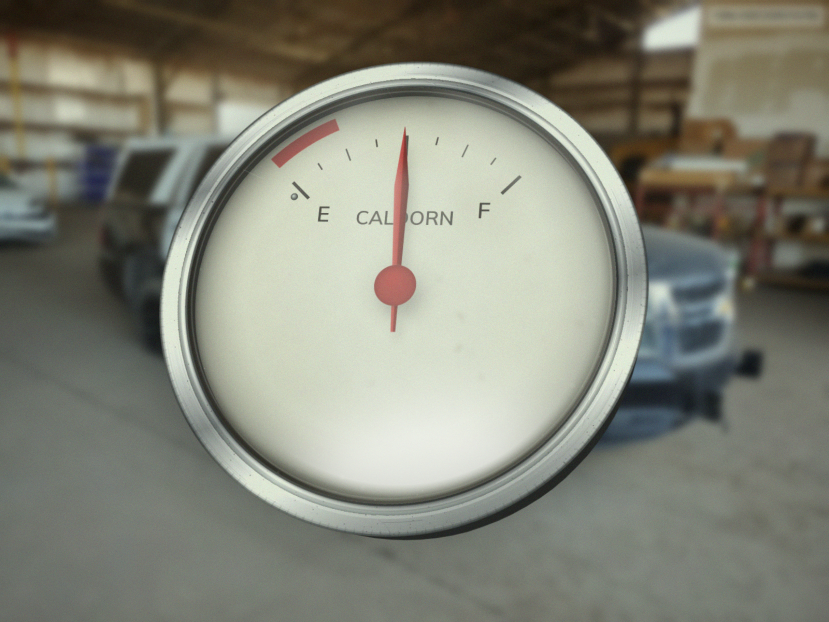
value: **0.5**
